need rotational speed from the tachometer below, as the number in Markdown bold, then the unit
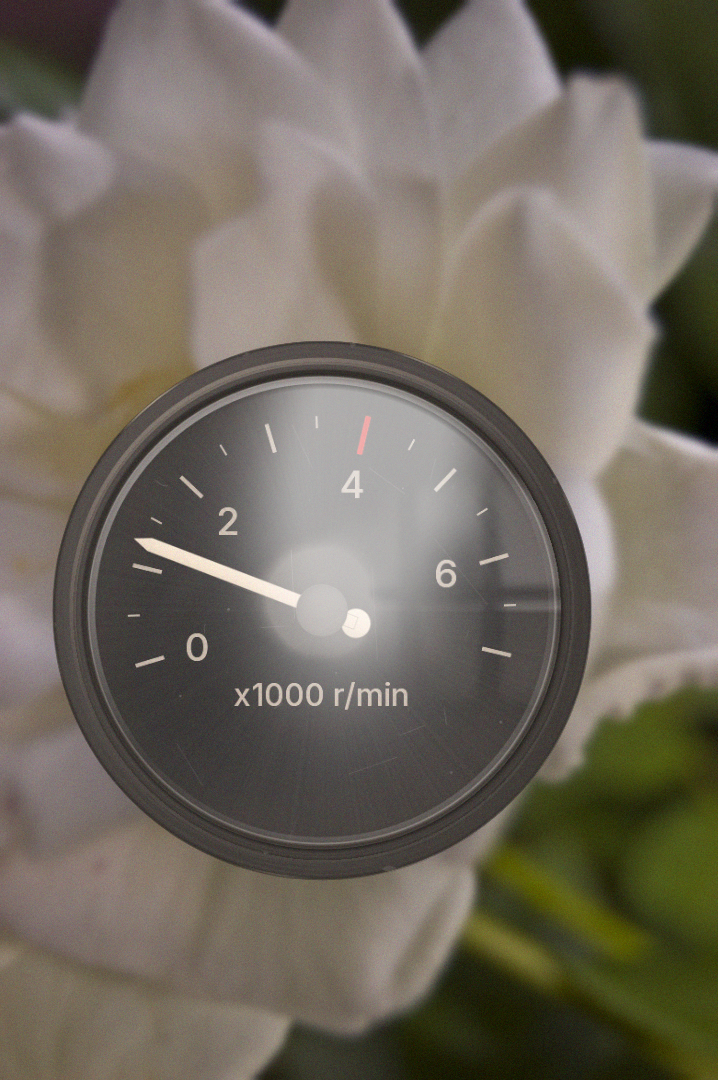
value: **1250** rpm
